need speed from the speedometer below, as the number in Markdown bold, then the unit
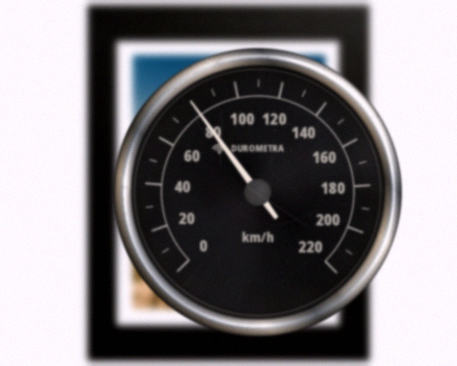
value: **80** km/h
